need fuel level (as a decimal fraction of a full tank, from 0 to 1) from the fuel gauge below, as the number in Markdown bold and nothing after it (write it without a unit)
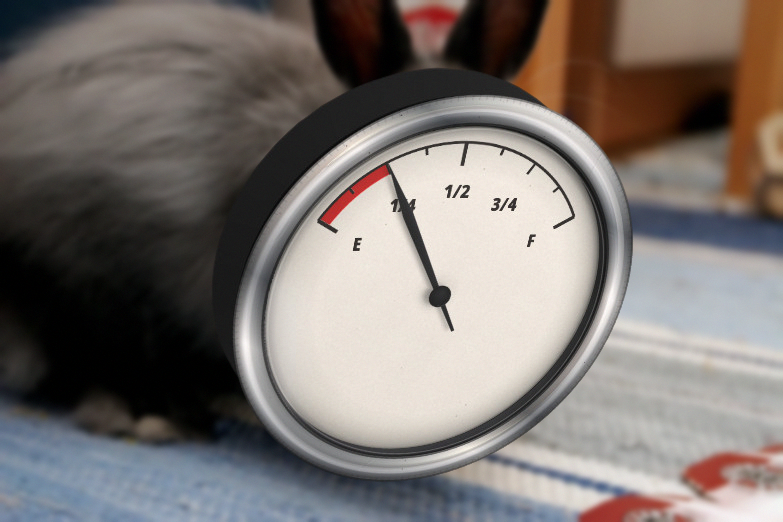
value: **0.25**
